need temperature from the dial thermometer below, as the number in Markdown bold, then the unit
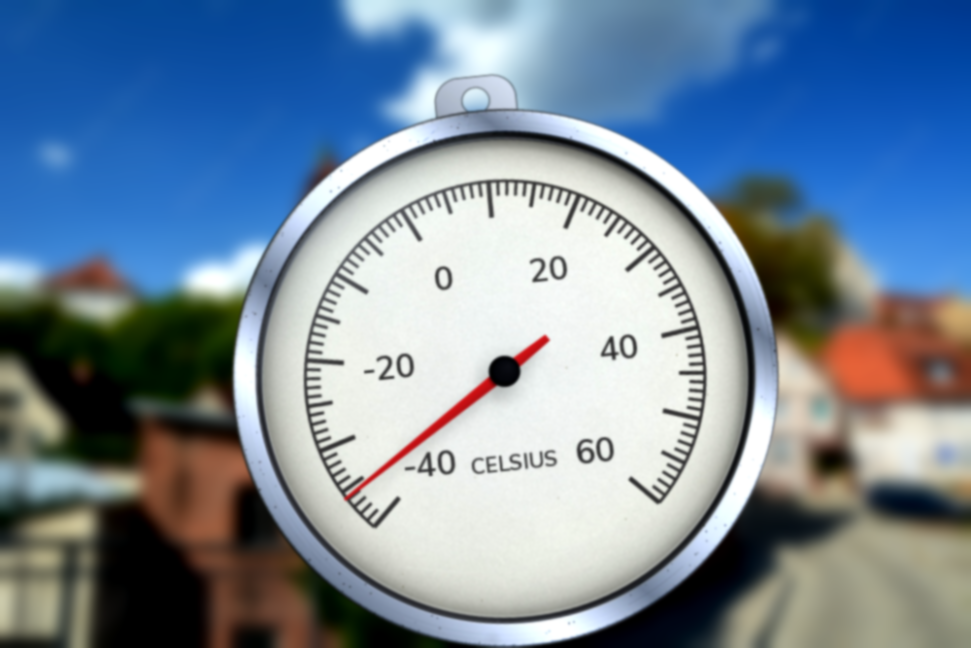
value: **-36** °C
